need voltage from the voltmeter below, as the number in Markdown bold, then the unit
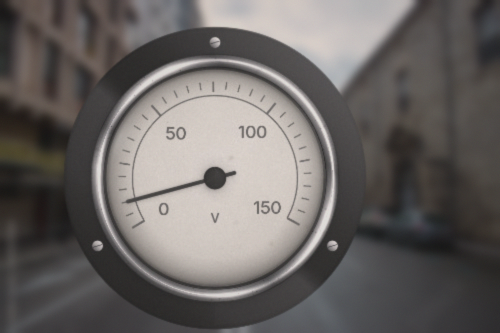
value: **10** V
